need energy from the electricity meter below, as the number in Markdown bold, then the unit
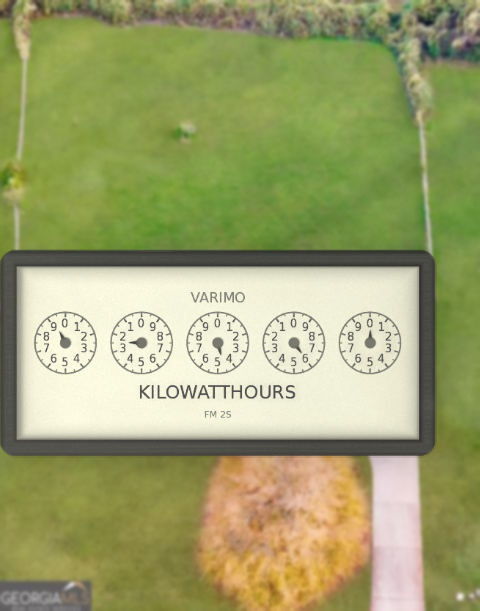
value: **92460** kWh
